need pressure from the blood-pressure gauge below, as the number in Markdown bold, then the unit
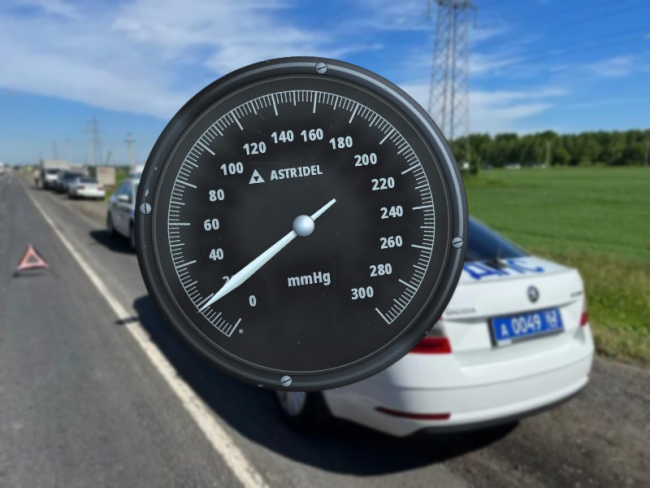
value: **18** mmHg
